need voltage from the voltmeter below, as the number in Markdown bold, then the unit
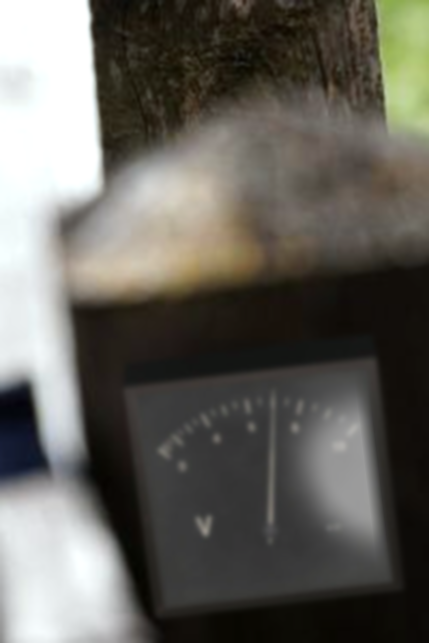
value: **7** V
